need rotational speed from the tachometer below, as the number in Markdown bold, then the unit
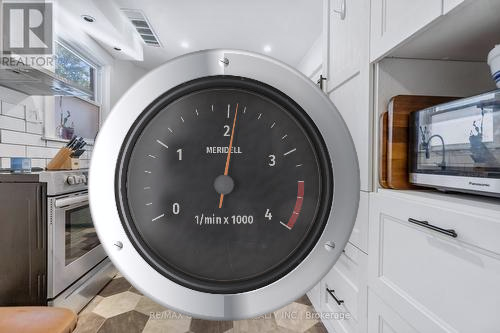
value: **2100** rpm
